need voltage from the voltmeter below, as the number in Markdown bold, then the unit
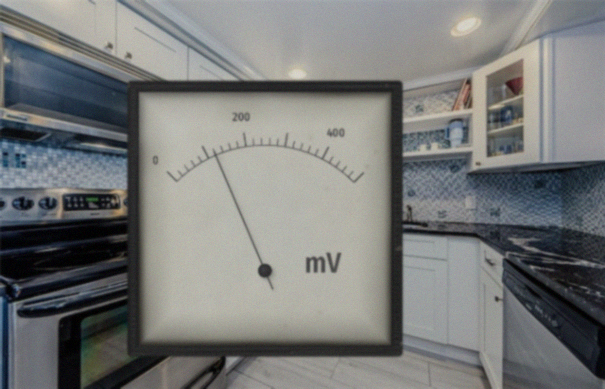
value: **120** mV
